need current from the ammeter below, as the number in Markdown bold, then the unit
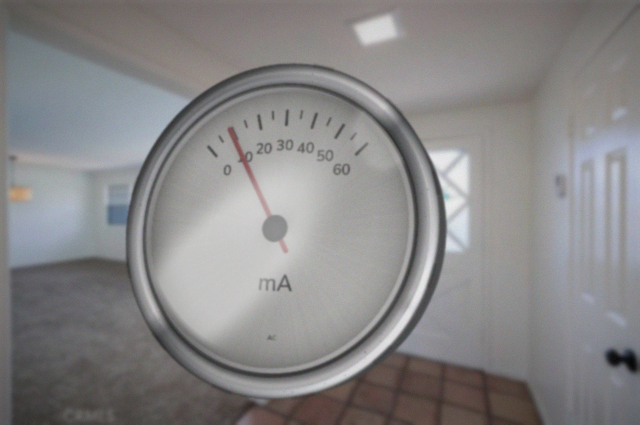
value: **10** mA
